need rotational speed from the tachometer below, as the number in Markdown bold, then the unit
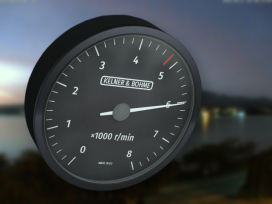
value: **6000** rpm
